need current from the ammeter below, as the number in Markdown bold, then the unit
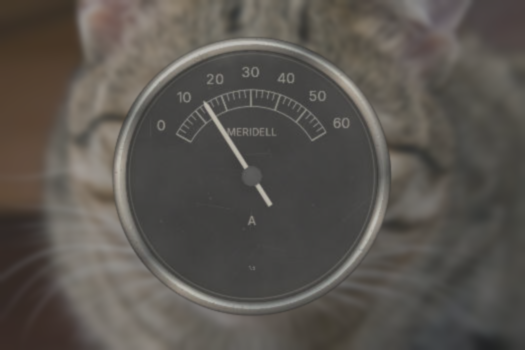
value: **14** A
